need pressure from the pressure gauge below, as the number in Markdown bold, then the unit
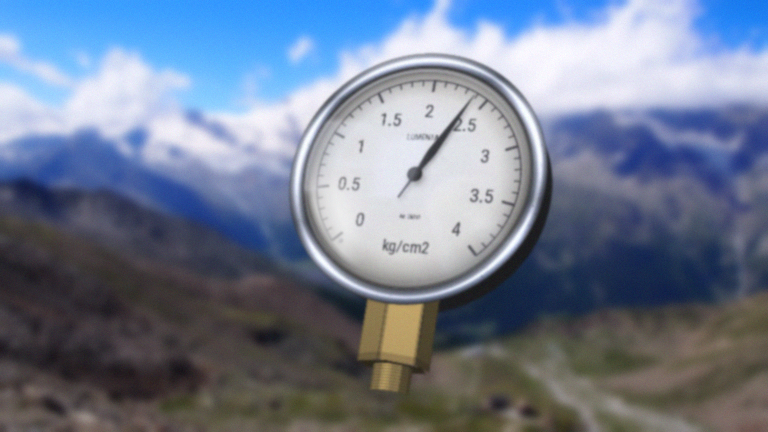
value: **2.4** kg/cm²
